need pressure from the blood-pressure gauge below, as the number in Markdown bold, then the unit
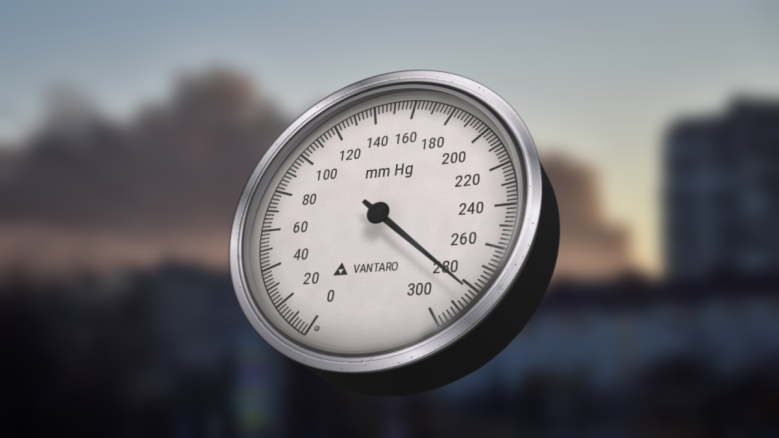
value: **282** mmHg
